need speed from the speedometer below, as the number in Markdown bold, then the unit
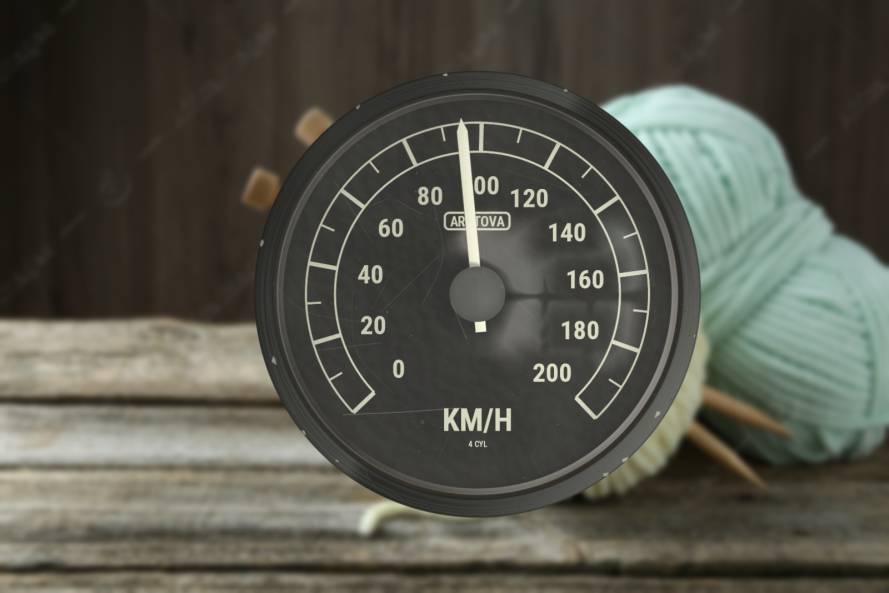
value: **95** km/h
